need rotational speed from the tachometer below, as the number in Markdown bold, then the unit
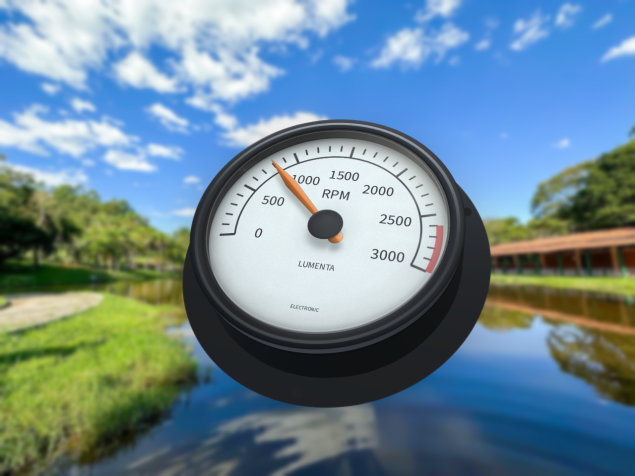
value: **800** rpm
